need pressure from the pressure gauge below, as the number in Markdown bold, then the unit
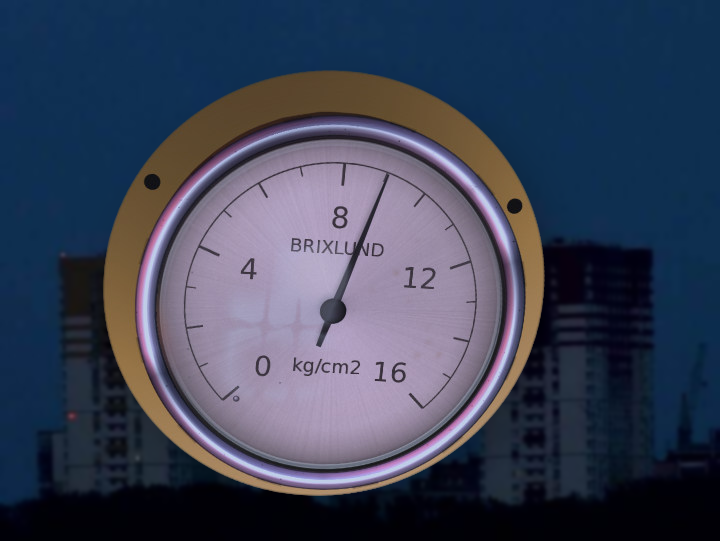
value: **9** kg/cm²
